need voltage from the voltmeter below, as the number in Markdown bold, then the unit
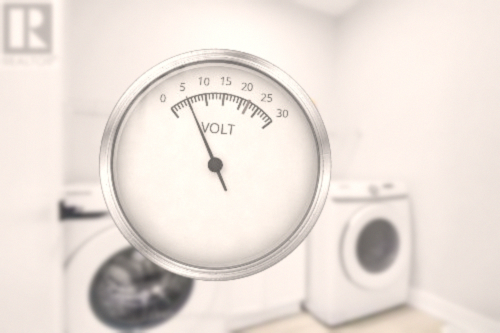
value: **5** V
